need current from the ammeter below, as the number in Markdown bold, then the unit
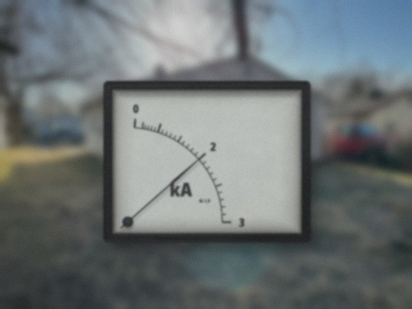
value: **2** kA
